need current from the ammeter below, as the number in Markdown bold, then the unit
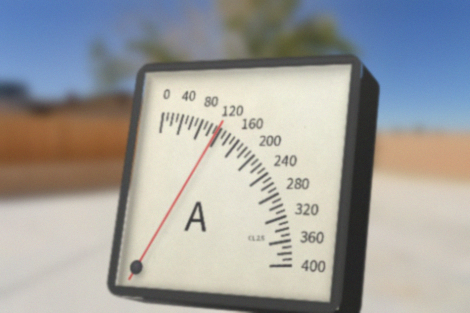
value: **120** A
